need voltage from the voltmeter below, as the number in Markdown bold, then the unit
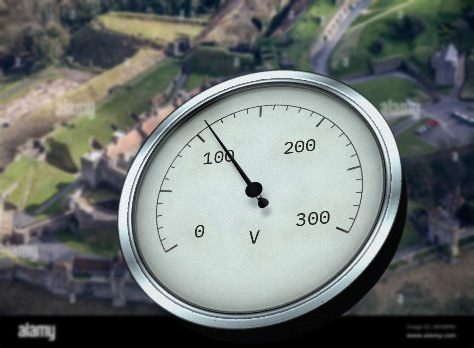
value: **110** V
